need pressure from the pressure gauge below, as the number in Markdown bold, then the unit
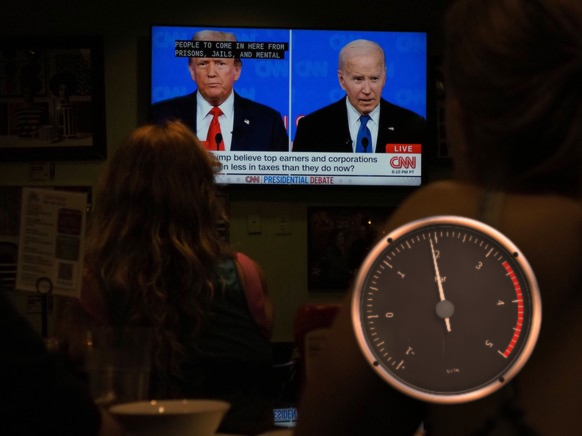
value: **1.9** bar
